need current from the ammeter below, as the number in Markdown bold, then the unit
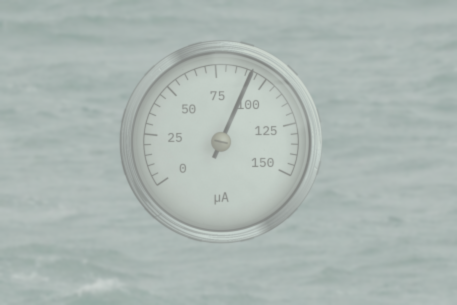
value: **92.5** µA
